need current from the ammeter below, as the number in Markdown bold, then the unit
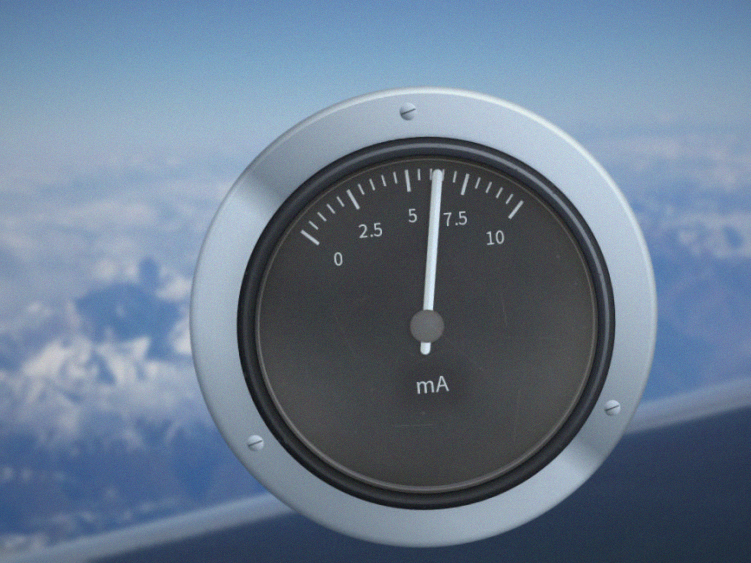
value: **6.25** mA
